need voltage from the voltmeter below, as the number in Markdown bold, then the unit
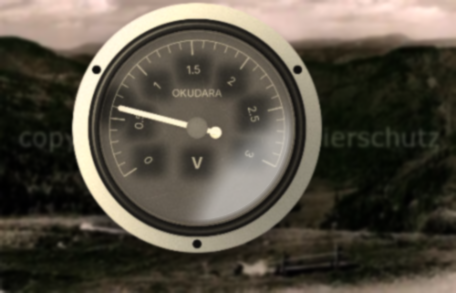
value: **0.6** V
